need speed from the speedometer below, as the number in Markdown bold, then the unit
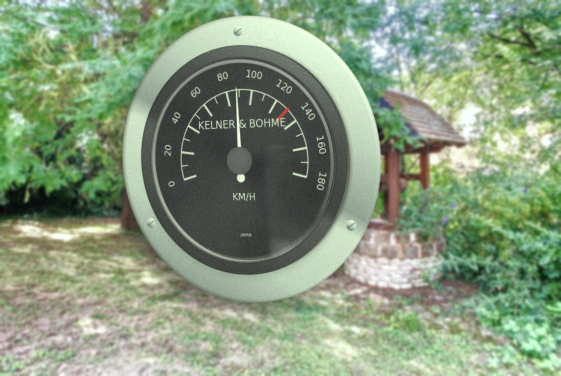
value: **90** km/h
